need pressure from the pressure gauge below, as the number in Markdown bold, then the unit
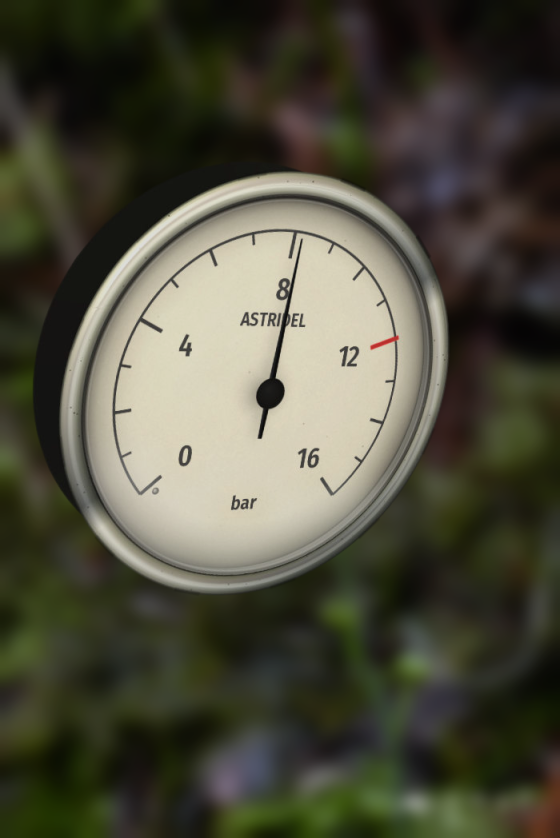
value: **8** bar
